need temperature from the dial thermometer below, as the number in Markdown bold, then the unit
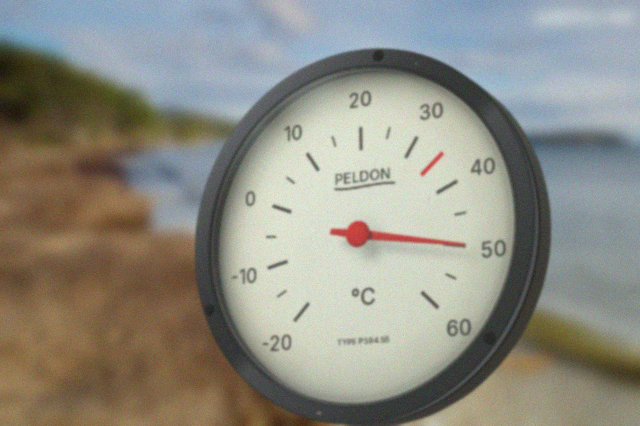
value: **50** °C
